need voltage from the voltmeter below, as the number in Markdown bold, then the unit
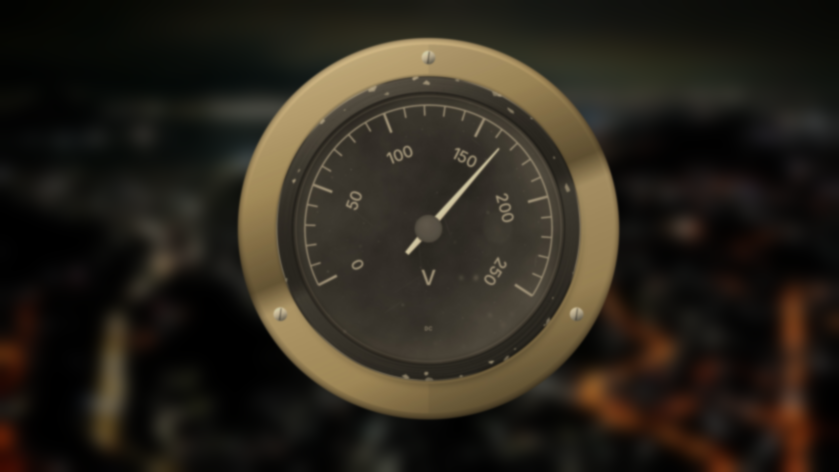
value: **165** V
